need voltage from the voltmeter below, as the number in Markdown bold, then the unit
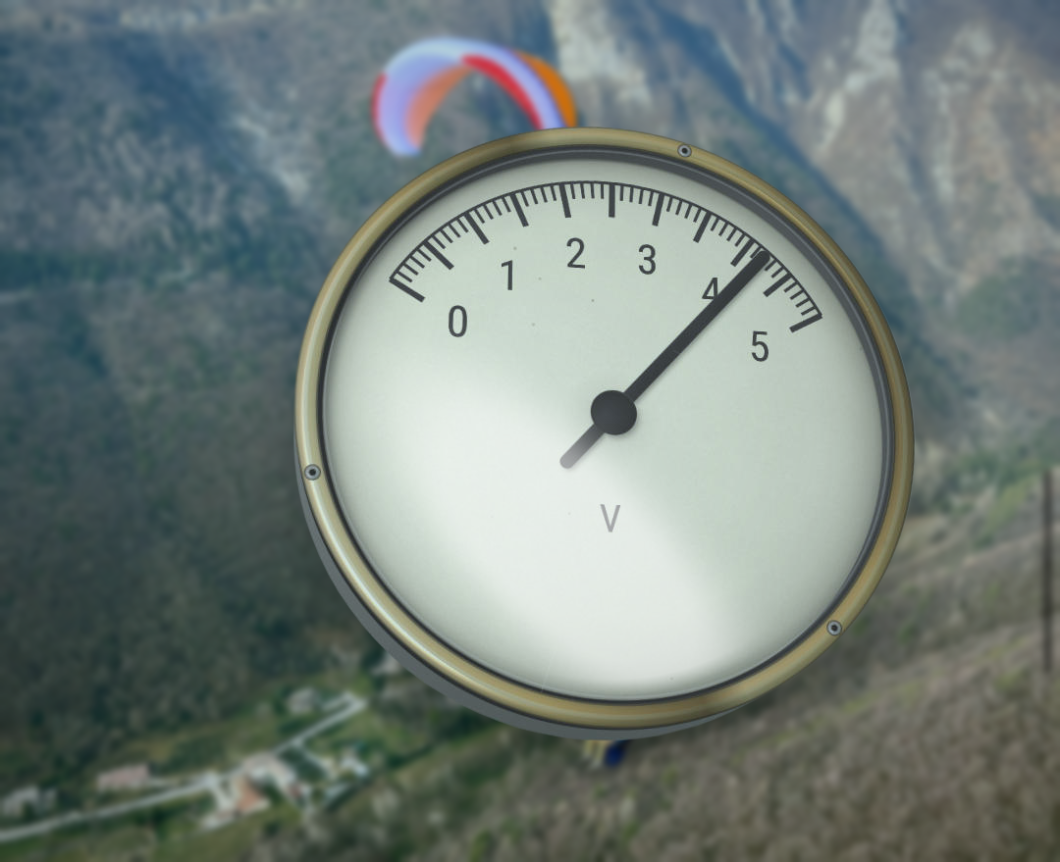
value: **4.2** V
